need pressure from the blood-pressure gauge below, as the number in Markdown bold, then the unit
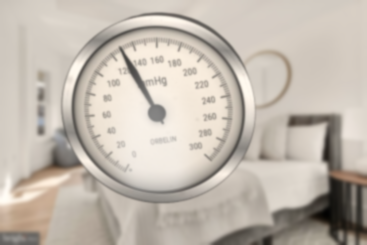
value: **130** mmHg
